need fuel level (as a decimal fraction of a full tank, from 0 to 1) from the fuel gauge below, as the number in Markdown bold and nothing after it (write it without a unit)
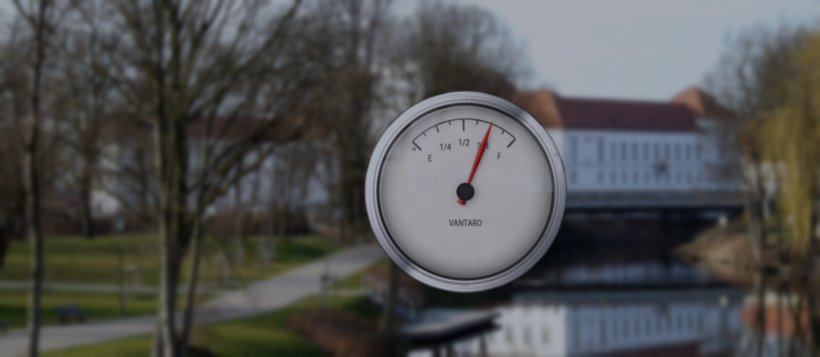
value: **0.75**
